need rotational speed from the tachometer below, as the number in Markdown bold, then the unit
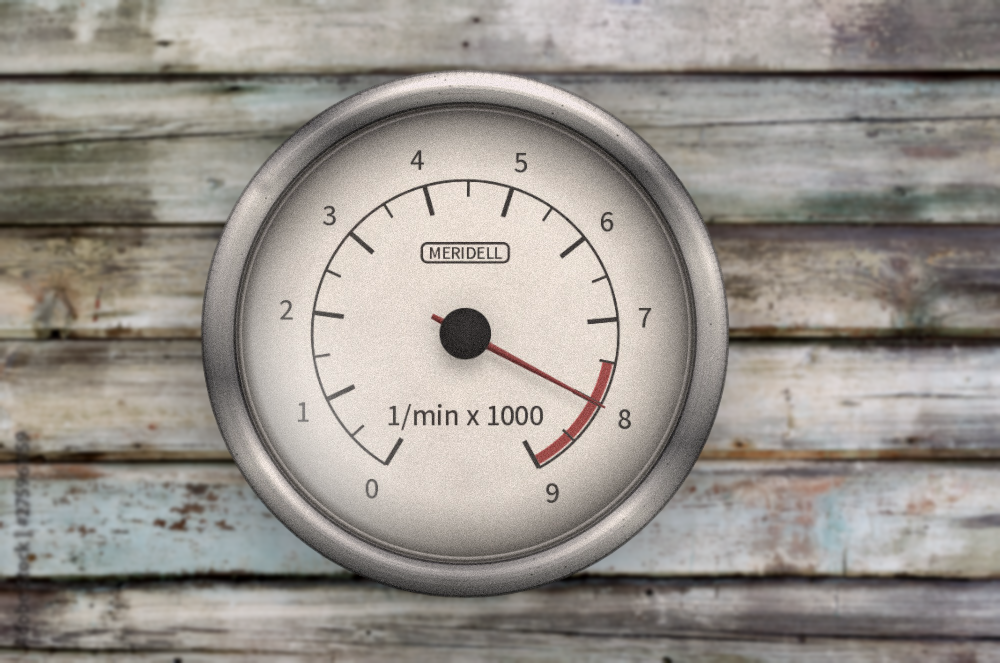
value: **8000** rpm
